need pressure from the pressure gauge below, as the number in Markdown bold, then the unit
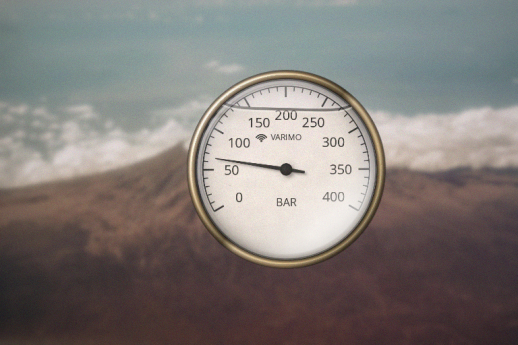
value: **65** bar
